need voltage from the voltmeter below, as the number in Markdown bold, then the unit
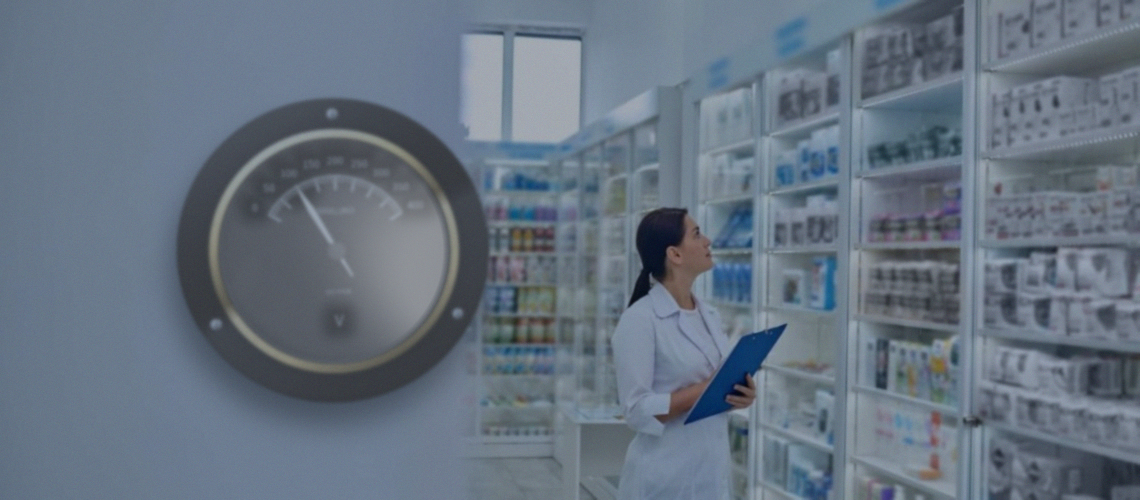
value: **100** V
